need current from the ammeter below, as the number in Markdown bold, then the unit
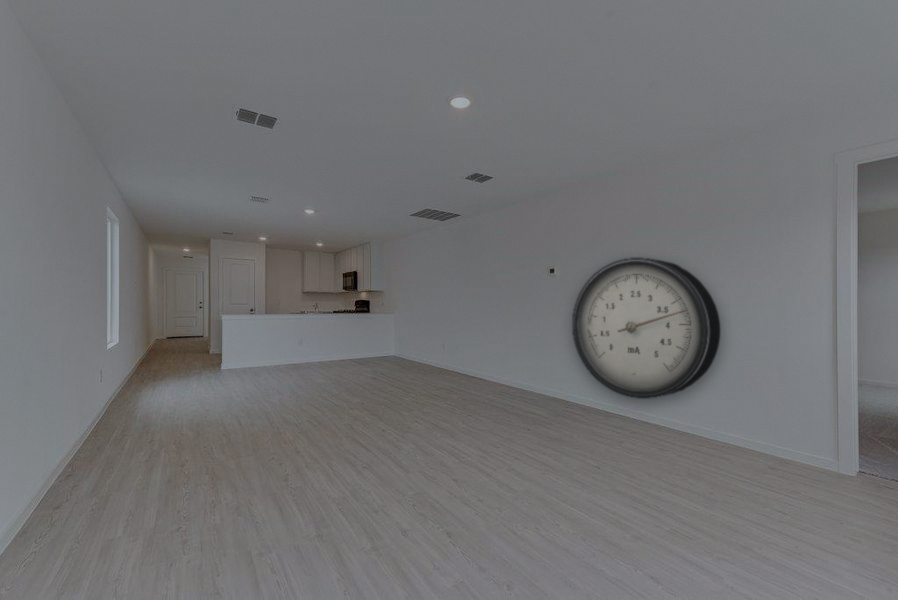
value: **3.75** mA
